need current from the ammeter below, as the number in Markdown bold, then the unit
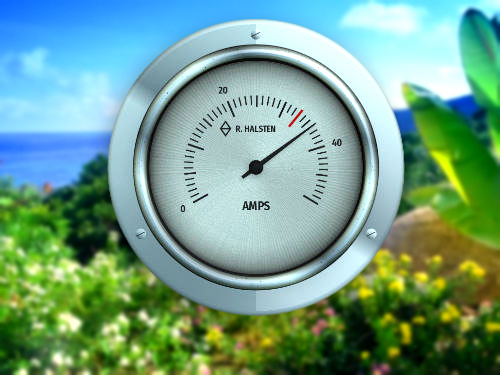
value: **36** A
